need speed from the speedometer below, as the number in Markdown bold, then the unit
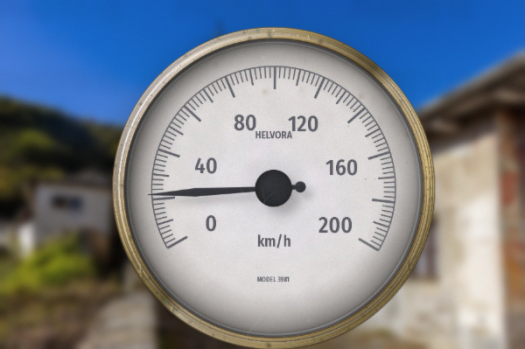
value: **22** km/h
